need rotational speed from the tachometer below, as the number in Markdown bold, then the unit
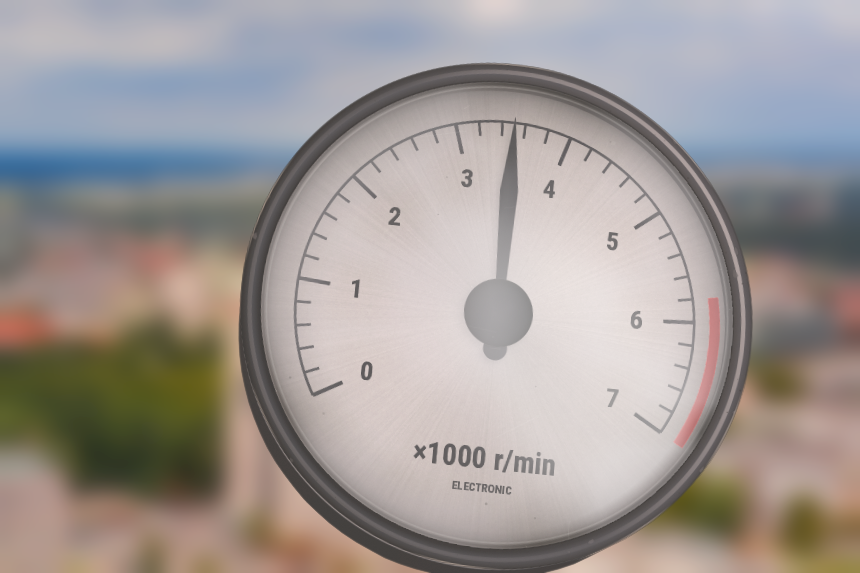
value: **3500** rpm
